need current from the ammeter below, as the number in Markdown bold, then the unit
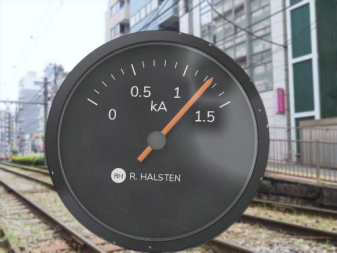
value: **1.25** kA
